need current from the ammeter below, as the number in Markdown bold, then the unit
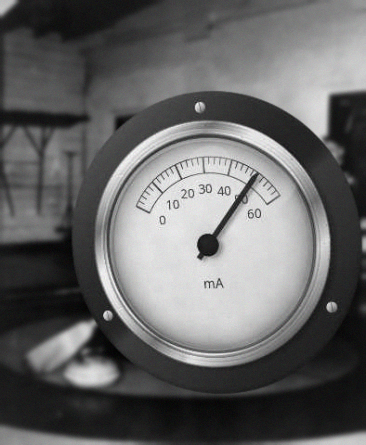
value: **50** mA
